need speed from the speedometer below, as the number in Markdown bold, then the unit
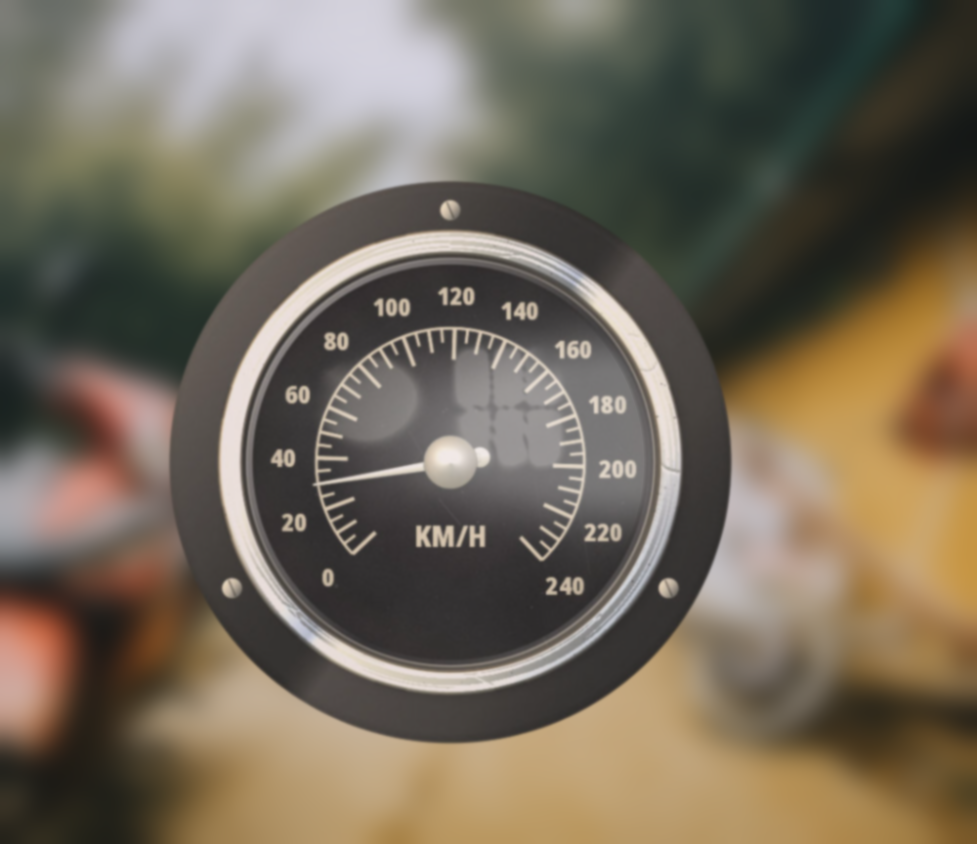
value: **30** km/h
